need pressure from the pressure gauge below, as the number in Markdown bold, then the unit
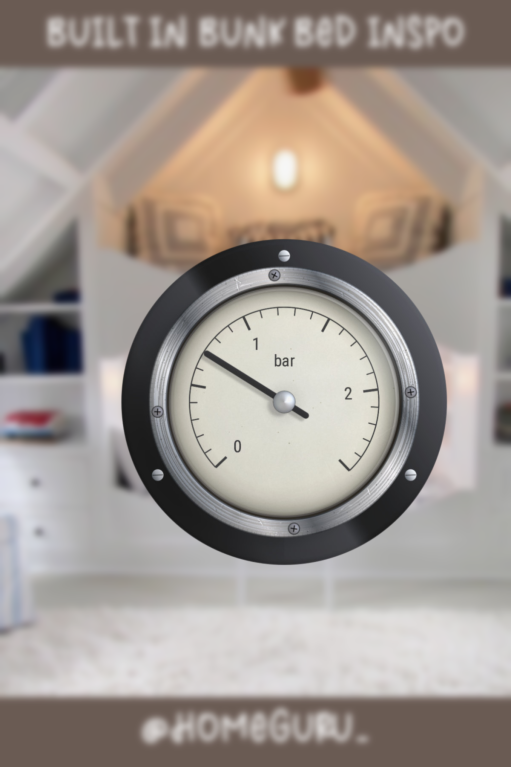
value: **0.7** bar
